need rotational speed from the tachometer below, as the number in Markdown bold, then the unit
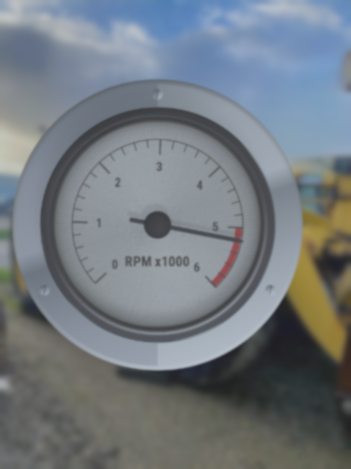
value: **5200** rpm
